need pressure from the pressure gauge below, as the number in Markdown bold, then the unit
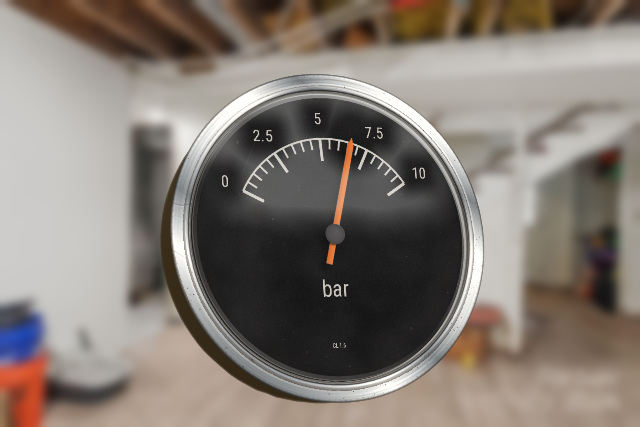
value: **6.5** bar
